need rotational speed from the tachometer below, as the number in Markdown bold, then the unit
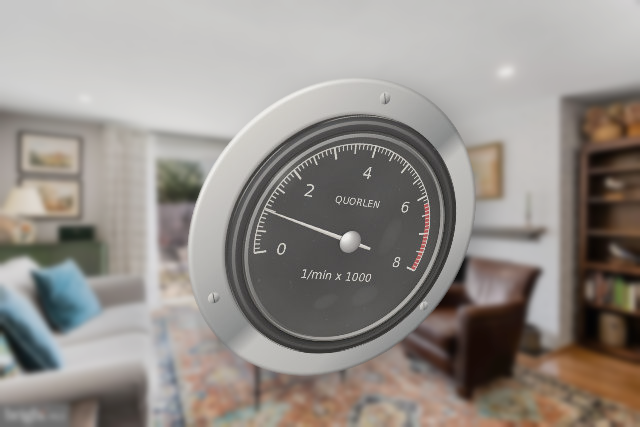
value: **1000** rpm
